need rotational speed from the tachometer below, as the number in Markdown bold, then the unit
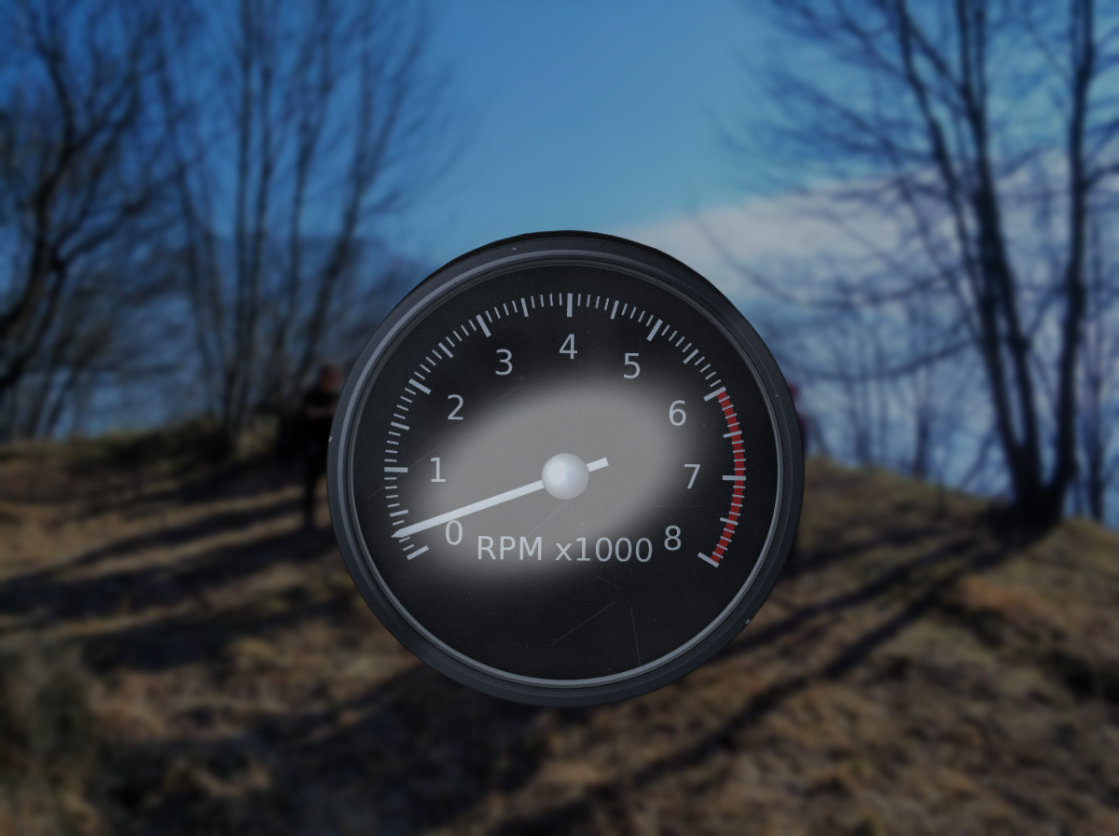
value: **300** rpm
